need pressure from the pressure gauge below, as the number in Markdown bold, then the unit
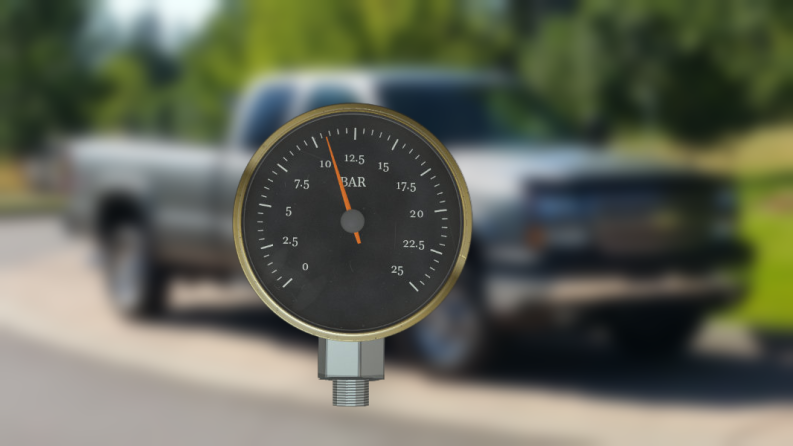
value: **10.75** bar
